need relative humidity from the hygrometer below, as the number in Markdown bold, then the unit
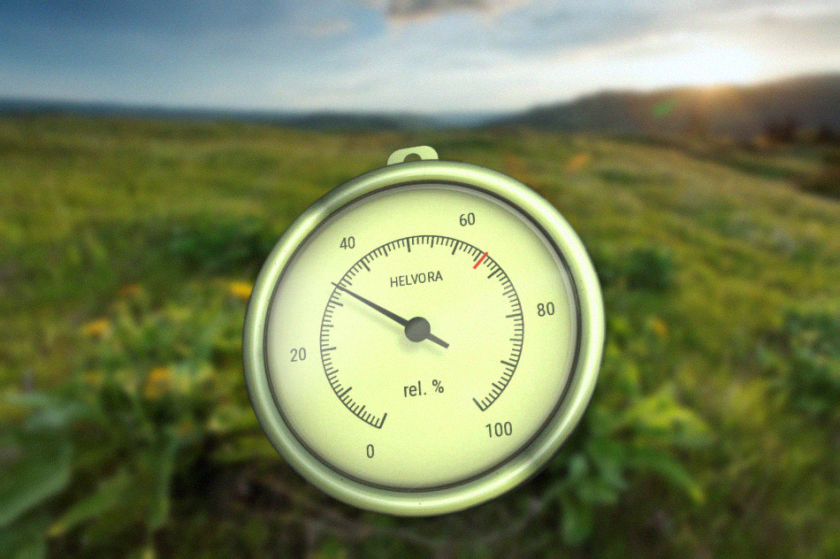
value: **33** %
